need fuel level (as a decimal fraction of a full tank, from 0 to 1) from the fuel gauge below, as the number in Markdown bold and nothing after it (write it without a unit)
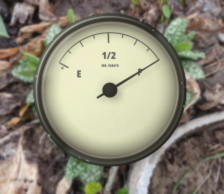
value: **1**
